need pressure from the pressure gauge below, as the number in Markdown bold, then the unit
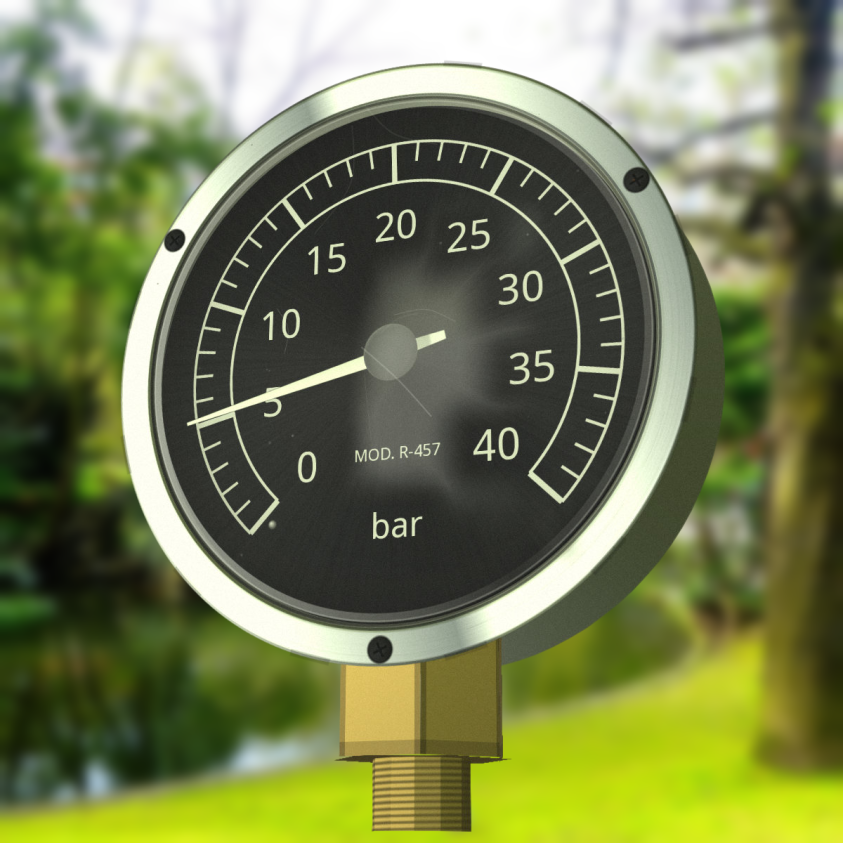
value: **5** bar
